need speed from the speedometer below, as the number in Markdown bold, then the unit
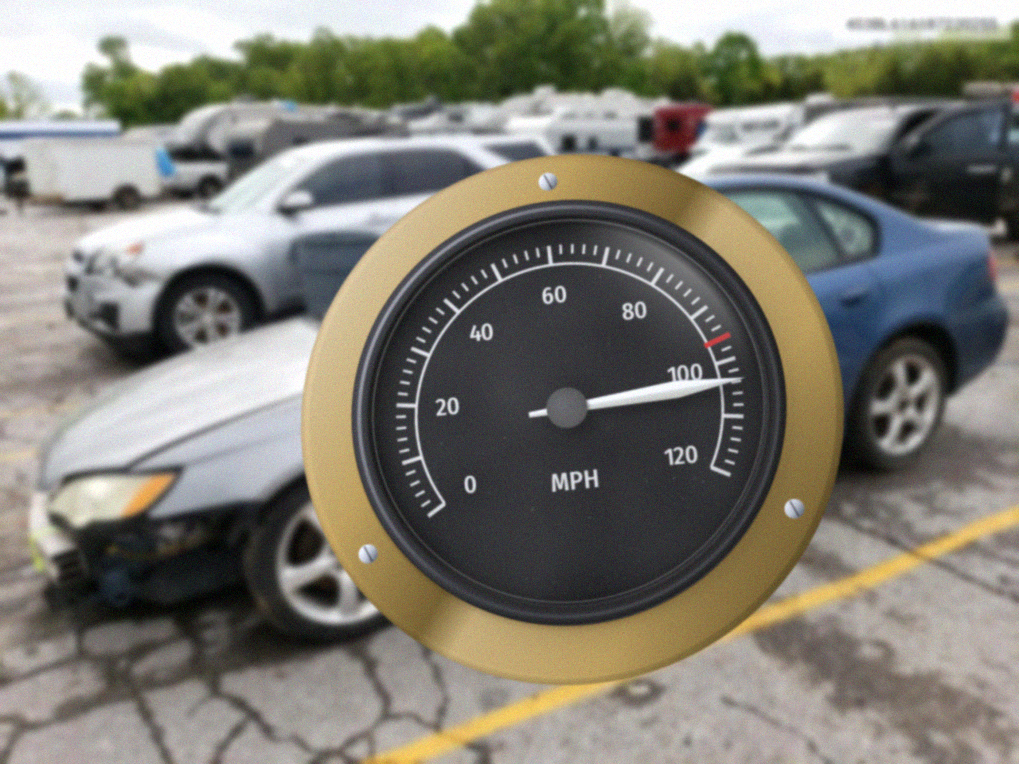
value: **104** mph
